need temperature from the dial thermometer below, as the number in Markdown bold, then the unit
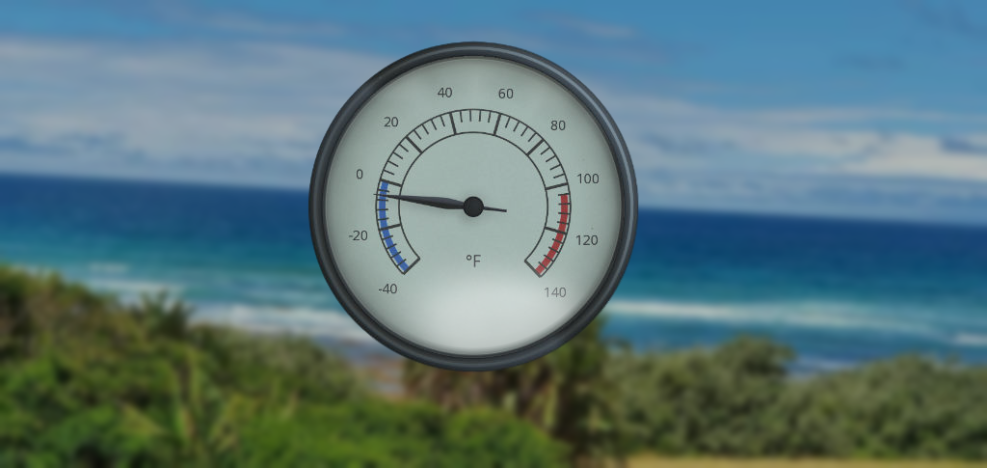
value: **-6** °F
